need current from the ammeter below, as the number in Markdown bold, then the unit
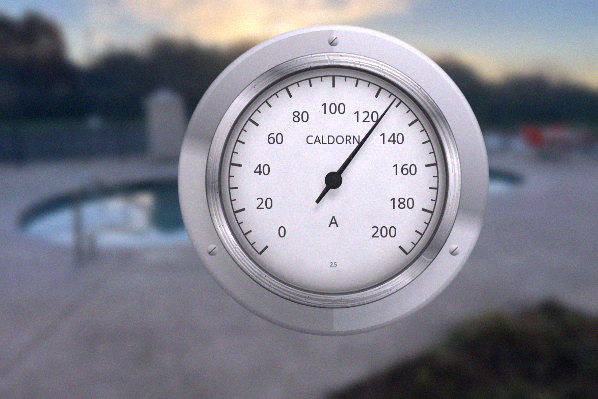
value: **127.5** A
